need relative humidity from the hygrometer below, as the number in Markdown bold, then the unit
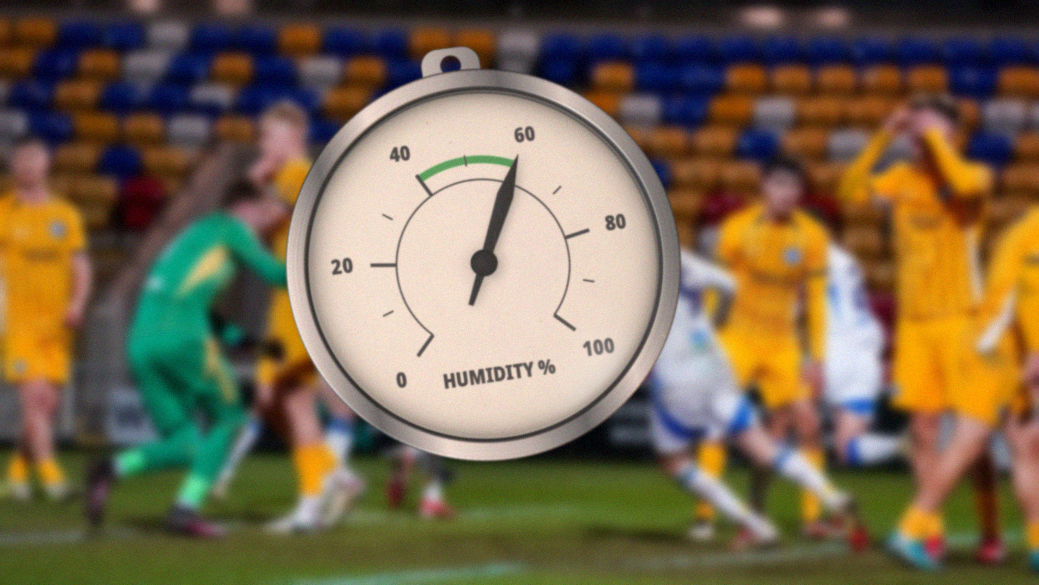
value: **60** %
